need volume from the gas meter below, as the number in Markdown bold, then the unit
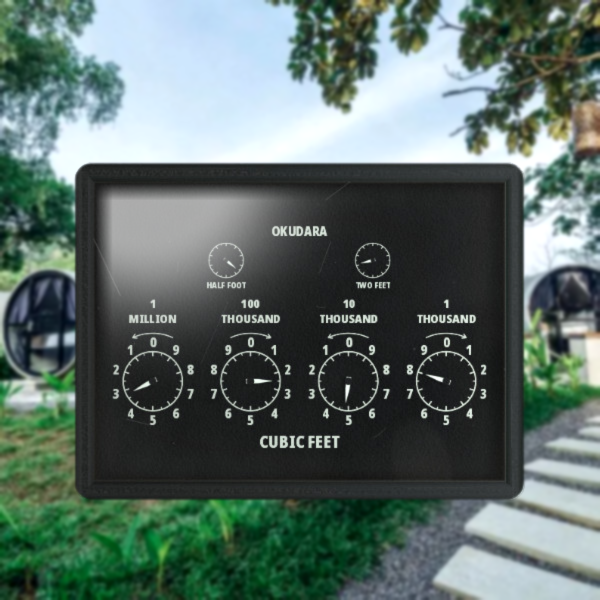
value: **324800** ft³
